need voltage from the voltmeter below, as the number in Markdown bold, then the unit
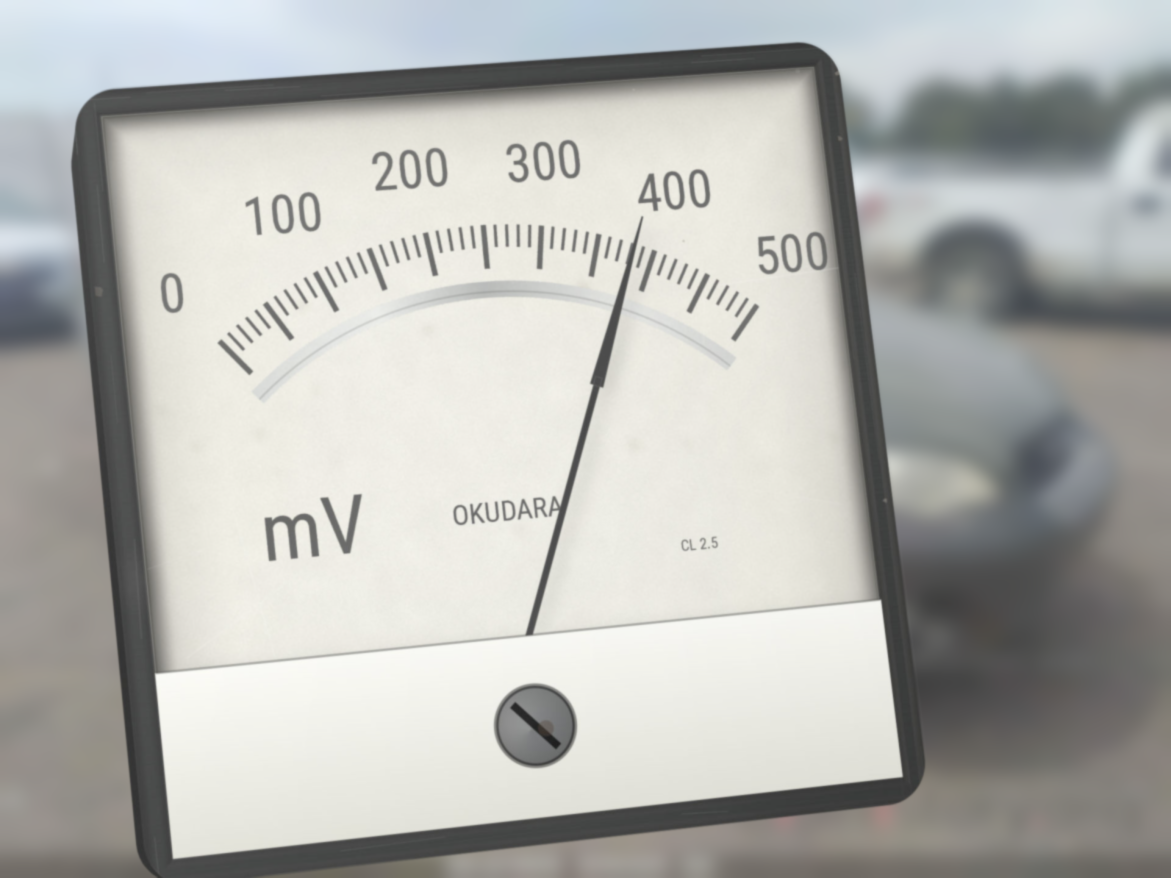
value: **380** mV
